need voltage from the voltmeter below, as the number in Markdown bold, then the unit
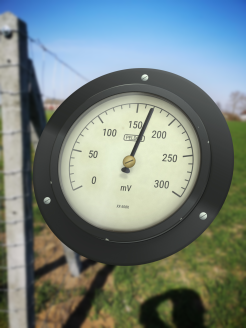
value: **170** mV
